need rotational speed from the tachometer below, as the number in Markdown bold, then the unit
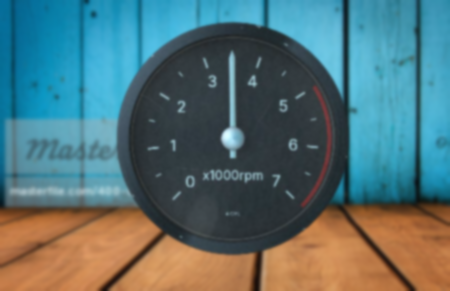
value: **3500** rpm
